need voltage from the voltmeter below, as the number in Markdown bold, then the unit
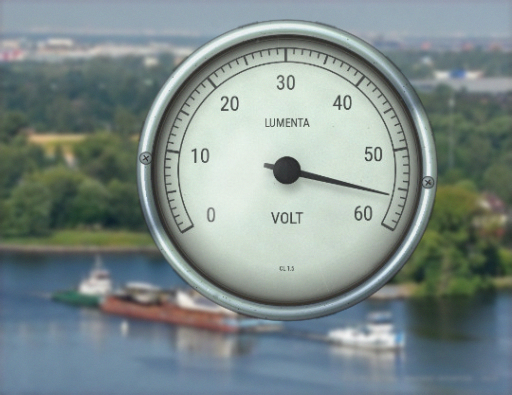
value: **56** V
